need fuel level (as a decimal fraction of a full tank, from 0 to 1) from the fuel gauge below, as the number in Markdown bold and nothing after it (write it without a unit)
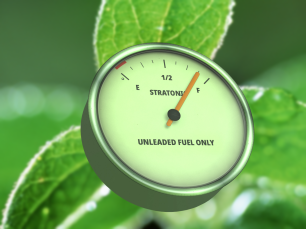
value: **0.875**
